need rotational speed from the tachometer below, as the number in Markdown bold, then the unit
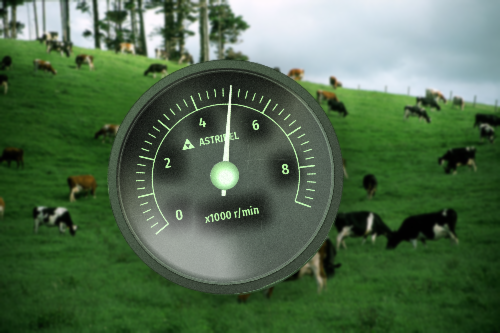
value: **5000** rpm
